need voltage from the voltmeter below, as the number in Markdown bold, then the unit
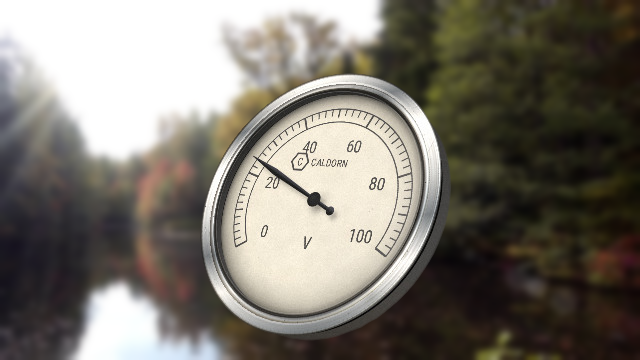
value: **24** V
